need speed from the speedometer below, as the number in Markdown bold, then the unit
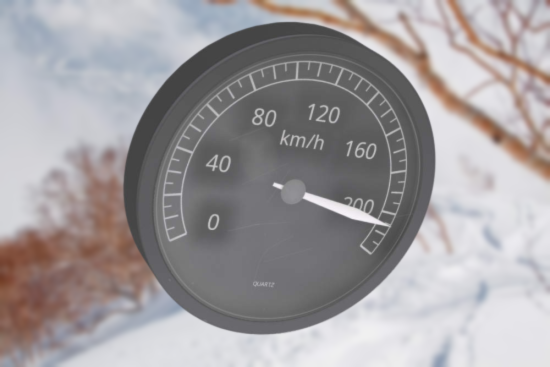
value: **205** km/h
